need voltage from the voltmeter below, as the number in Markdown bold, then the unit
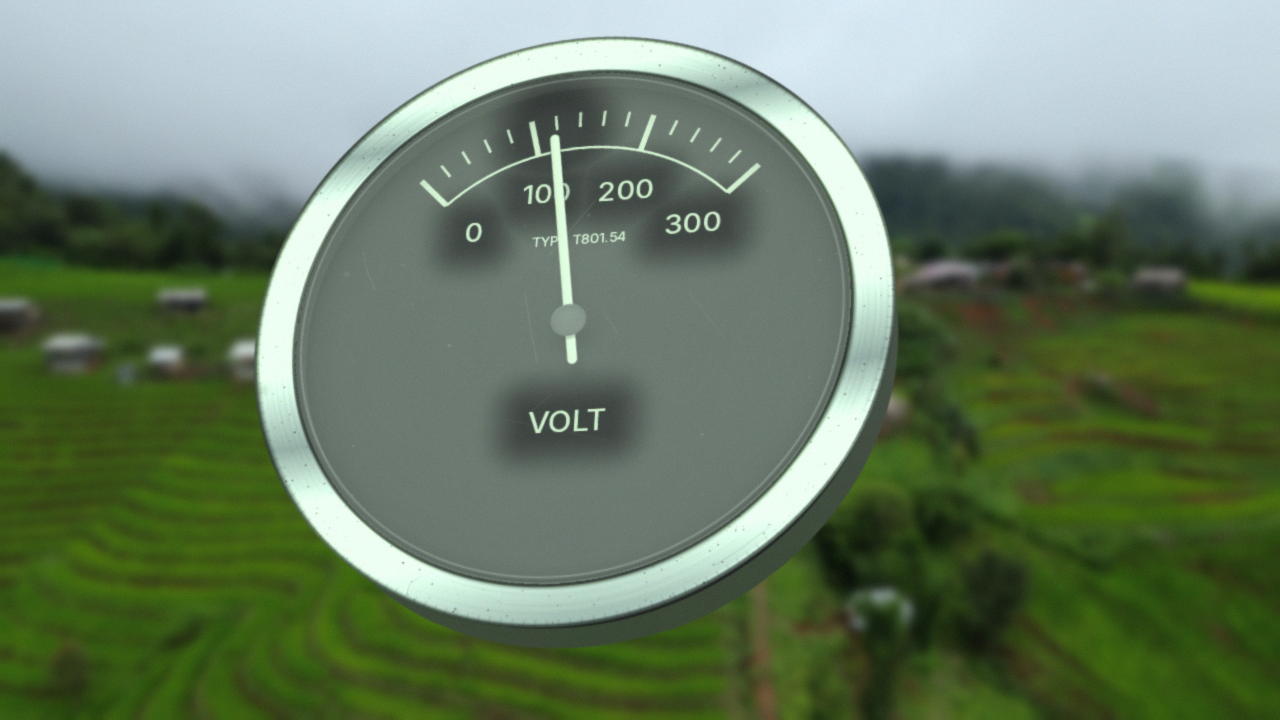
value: **120** V
